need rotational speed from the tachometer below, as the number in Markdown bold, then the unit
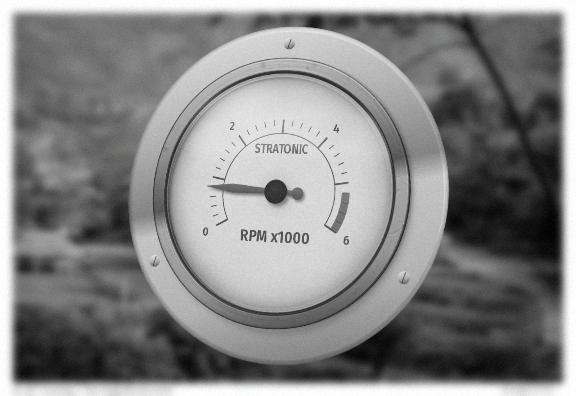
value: **800** rpm
